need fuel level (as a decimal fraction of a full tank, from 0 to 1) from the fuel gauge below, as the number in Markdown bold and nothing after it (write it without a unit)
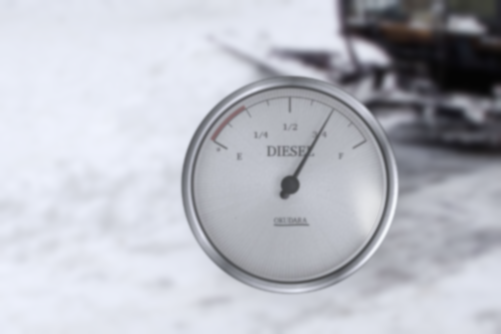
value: **0.75**
